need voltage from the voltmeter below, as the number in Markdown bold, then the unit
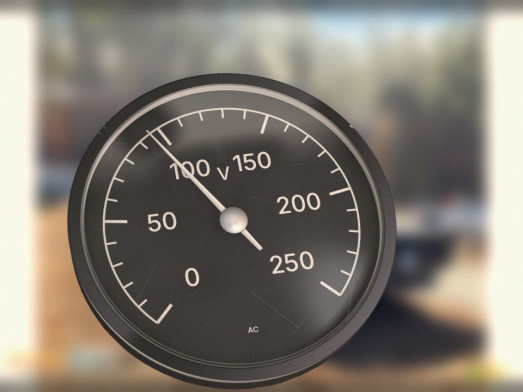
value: **95** V
